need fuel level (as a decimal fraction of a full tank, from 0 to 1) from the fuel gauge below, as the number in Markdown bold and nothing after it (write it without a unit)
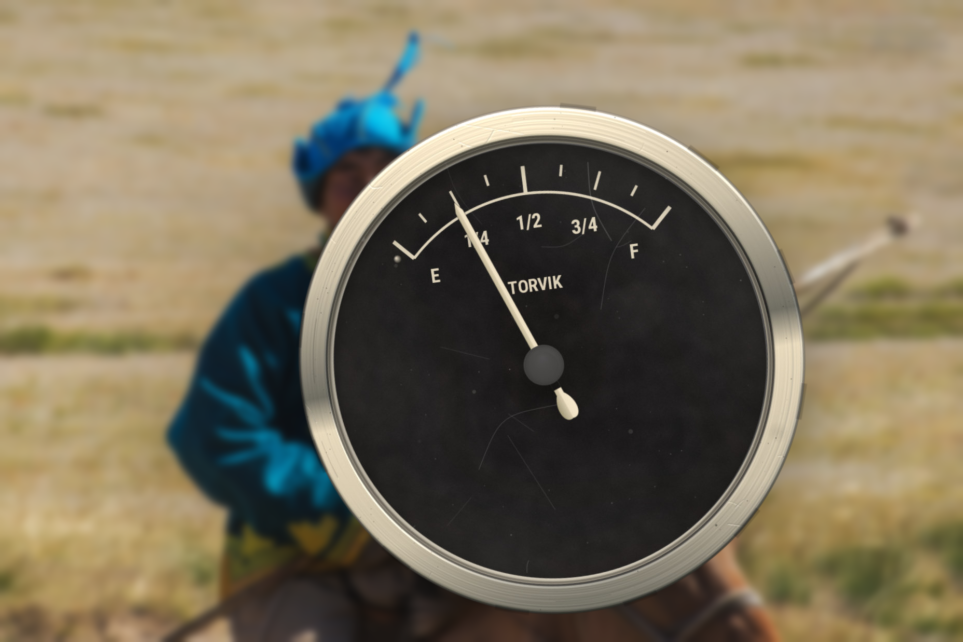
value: **0.25**
